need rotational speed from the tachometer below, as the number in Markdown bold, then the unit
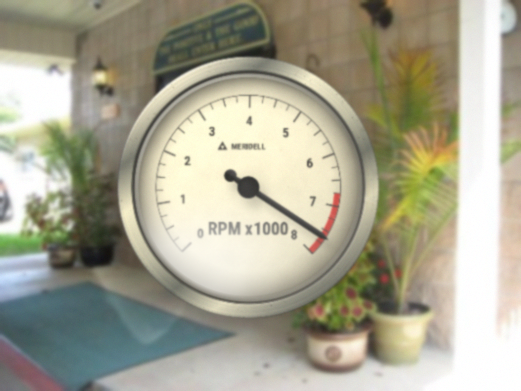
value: **7625** rpm
